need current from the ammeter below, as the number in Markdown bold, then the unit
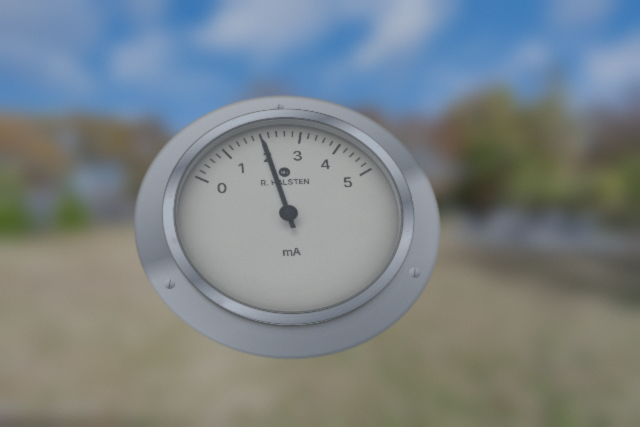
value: **2** mA
